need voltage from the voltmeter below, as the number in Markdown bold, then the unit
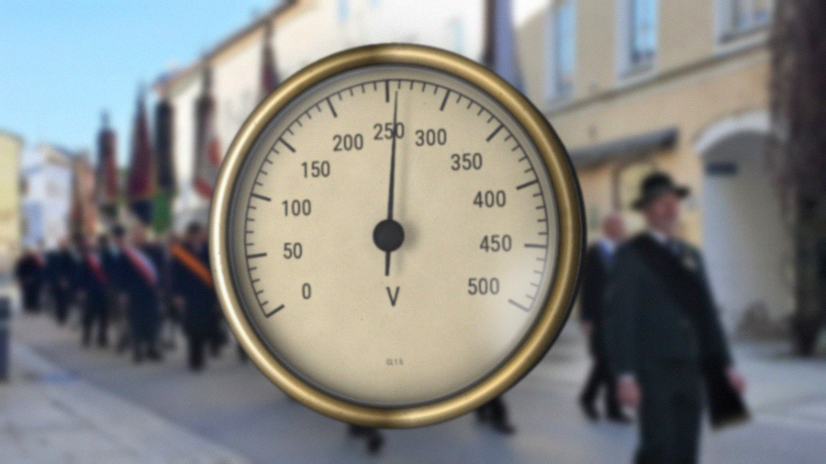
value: **260** V
